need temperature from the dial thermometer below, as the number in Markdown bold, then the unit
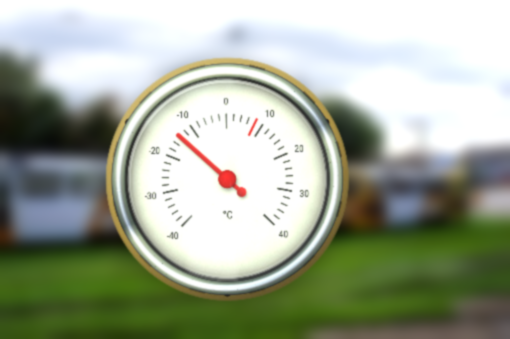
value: **-14** °C
